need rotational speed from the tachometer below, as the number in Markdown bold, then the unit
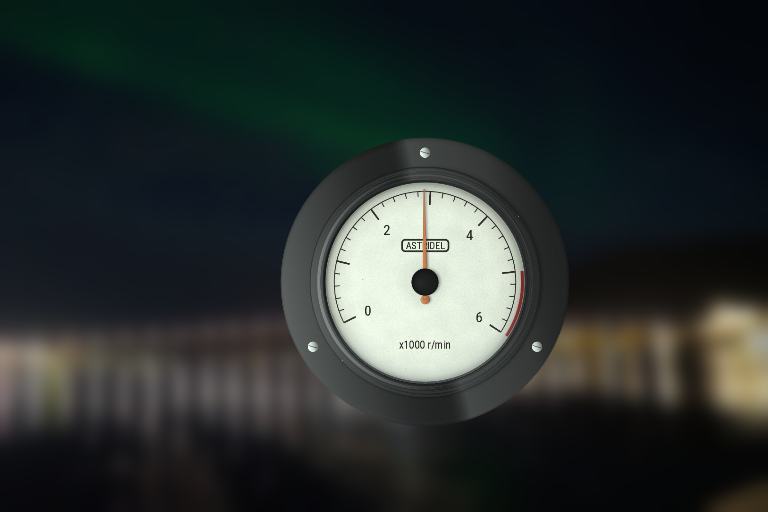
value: **2900** rpm
